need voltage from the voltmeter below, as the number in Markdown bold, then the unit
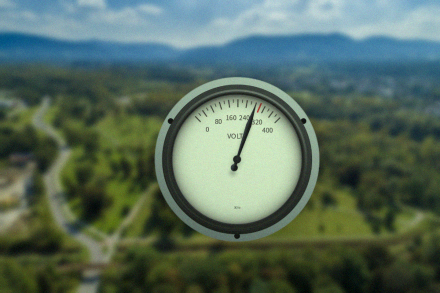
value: **280** V
